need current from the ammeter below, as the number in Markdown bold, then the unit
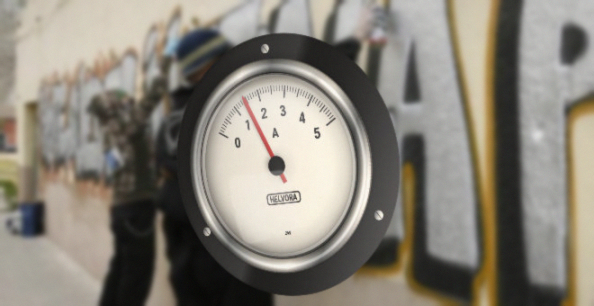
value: **1.5** A
